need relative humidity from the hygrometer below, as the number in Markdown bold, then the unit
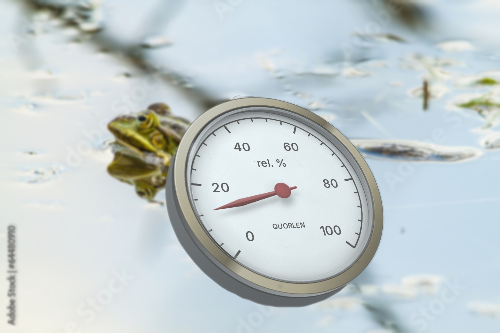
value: **12** %
